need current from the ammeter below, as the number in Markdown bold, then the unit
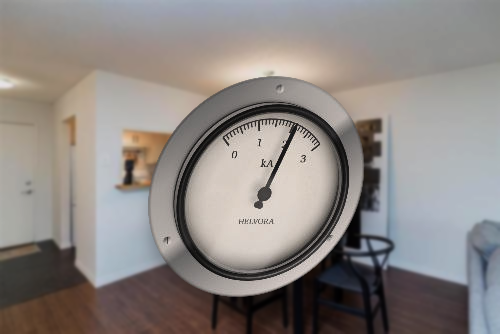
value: **2** kA
